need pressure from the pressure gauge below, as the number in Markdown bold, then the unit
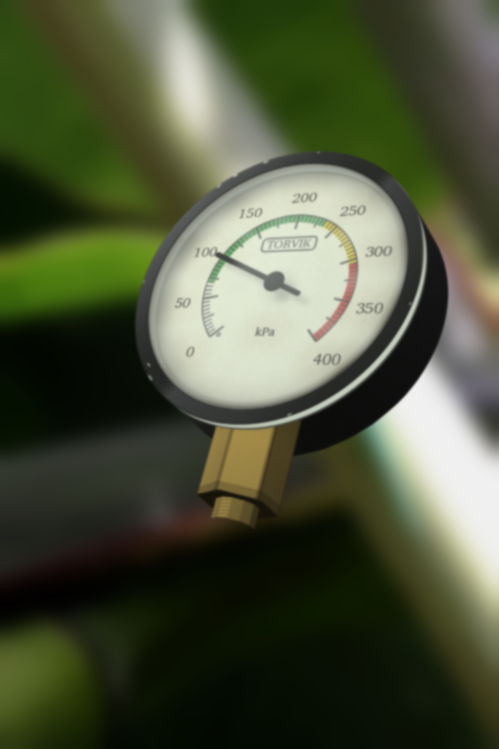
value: **100** kPa
